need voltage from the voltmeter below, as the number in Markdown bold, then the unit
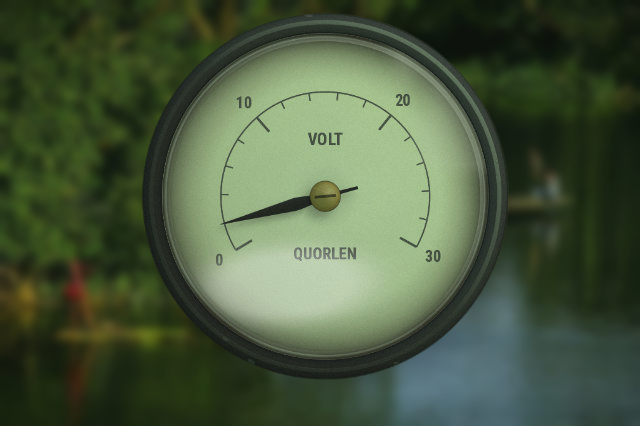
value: **2** V
